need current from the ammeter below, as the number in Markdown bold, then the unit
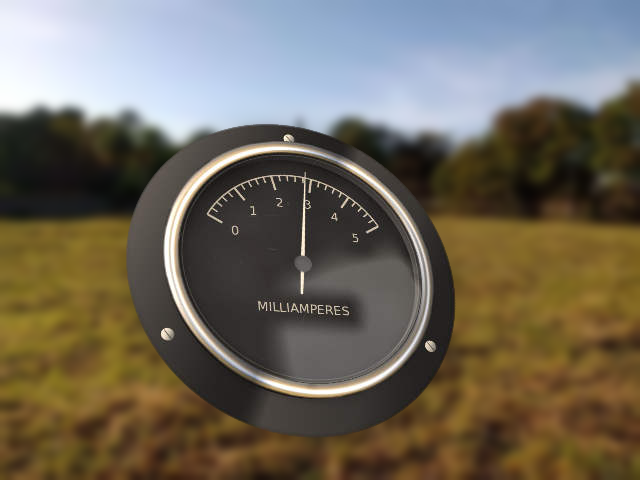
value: **2.8** mA
